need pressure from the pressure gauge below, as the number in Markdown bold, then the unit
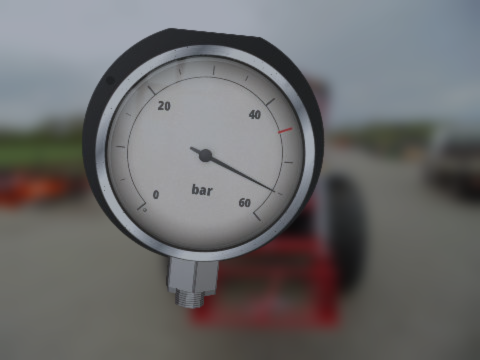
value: **55** bar
